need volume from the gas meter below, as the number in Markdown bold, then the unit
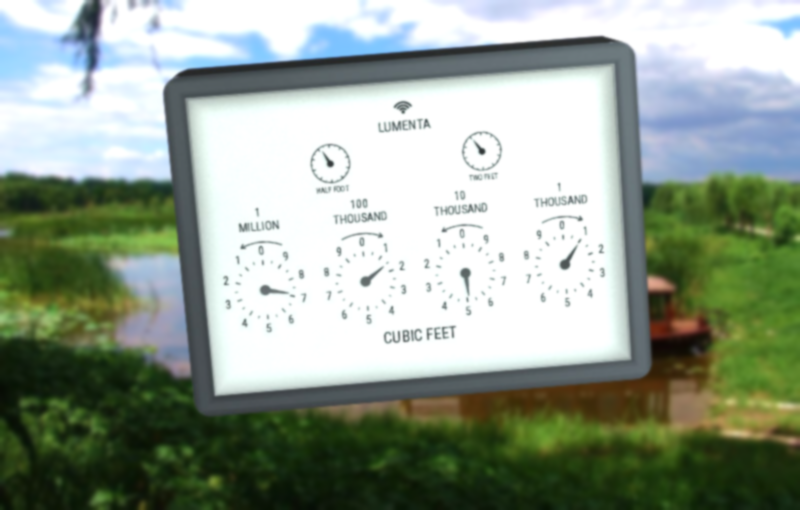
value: **715100** ft³
